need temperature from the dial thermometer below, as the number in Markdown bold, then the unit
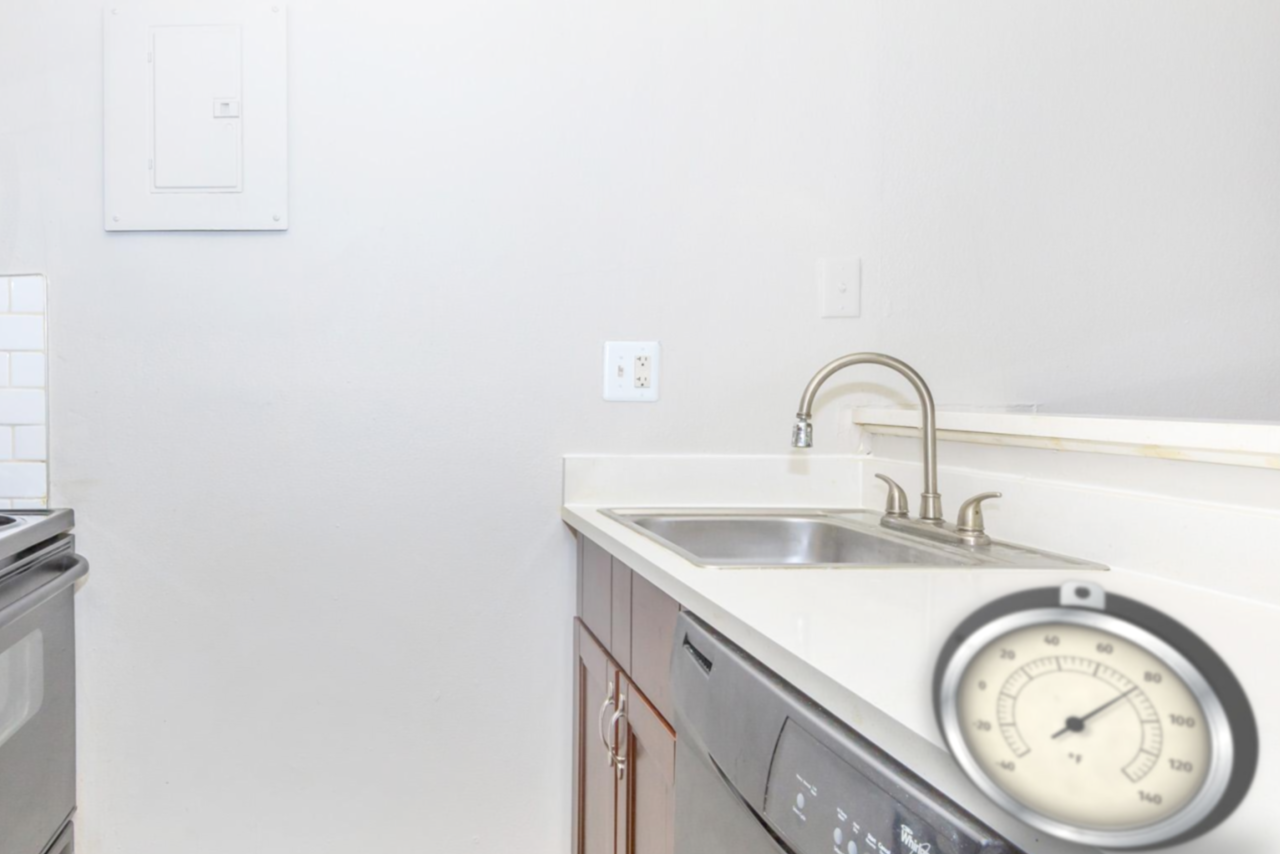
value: **80** °F
